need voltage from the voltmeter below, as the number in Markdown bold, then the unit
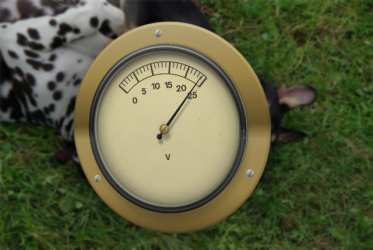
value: **24** V
